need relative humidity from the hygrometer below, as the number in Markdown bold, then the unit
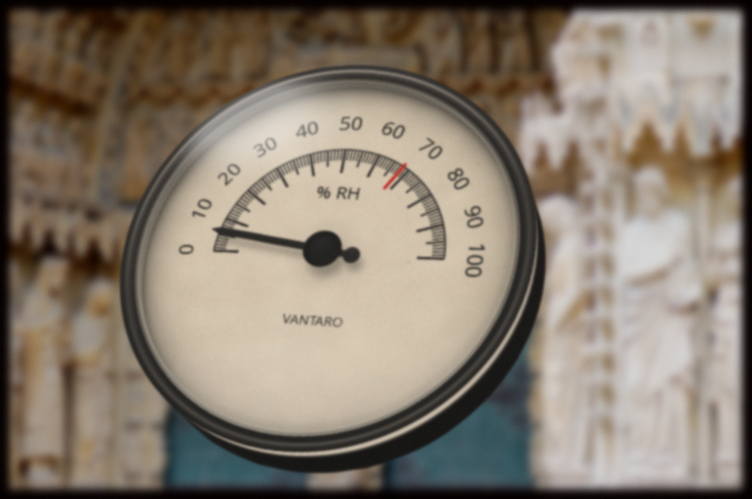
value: **5** %
